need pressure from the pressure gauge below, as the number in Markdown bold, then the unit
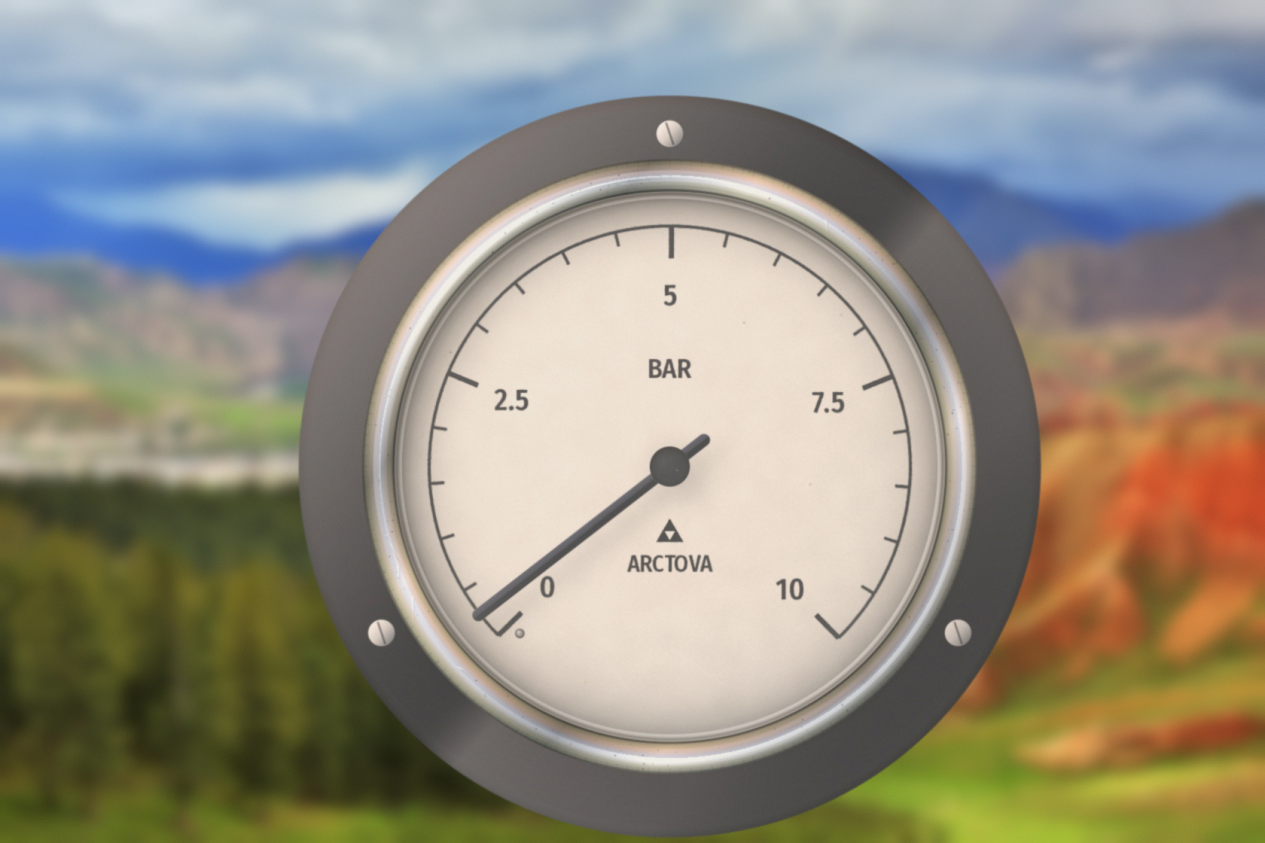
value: **0.25** bar
